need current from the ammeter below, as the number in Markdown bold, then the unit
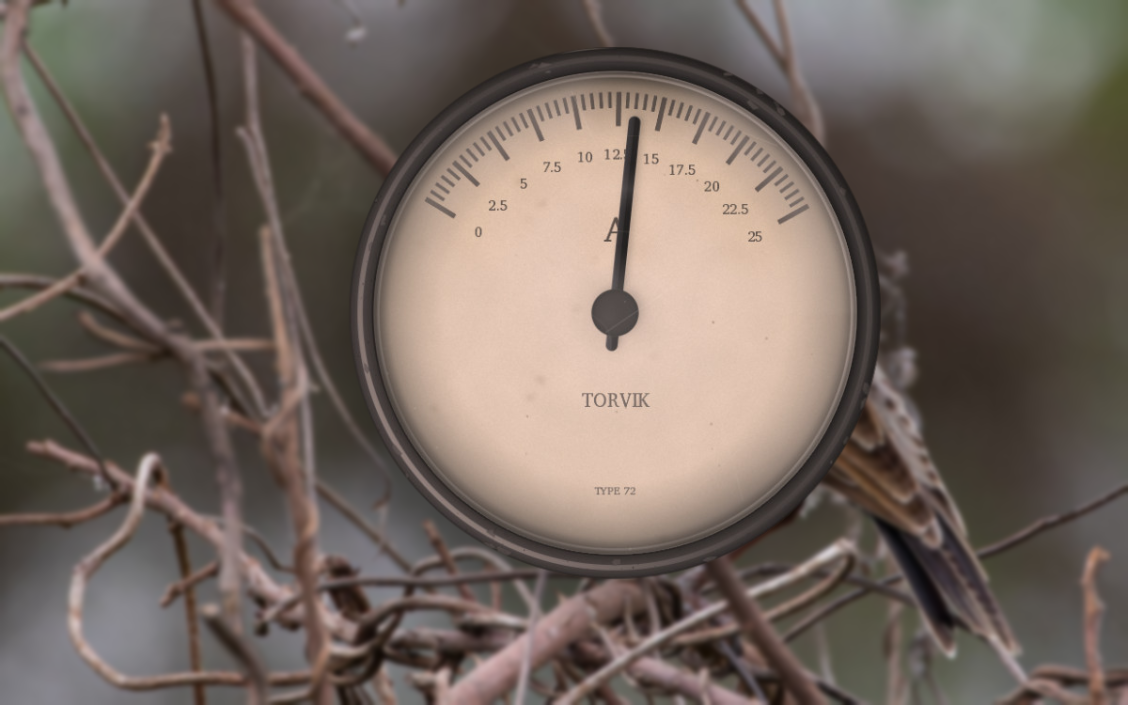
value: **13.5** A
